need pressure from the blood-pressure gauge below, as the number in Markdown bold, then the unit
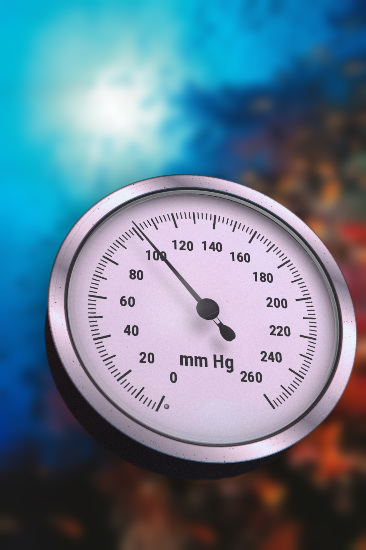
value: **100** mmHg
